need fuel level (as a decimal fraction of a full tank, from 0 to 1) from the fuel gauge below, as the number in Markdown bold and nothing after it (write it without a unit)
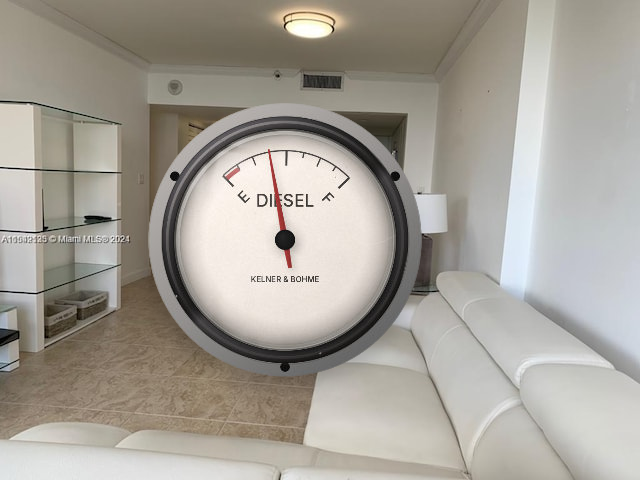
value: **0.375**
